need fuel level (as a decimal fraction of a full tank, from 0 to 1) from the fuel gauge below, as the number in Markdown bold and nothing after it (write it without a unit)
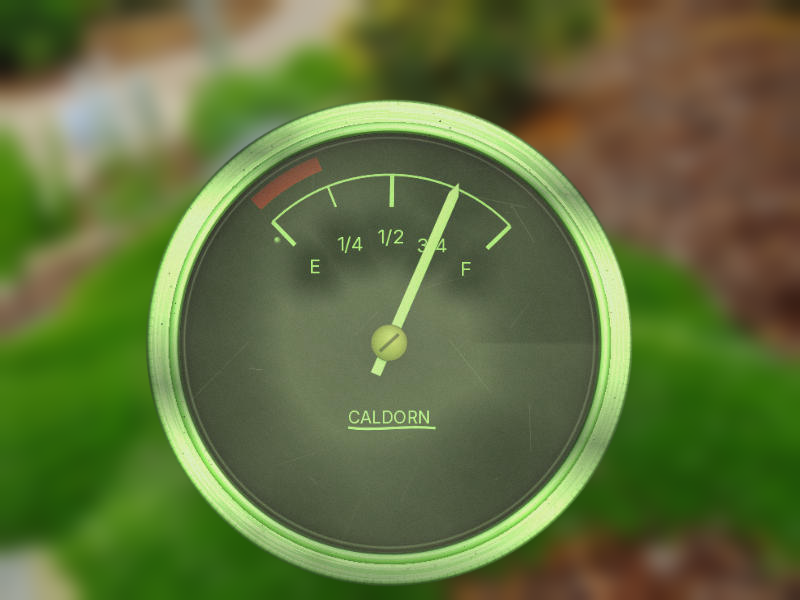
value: **0.75**
